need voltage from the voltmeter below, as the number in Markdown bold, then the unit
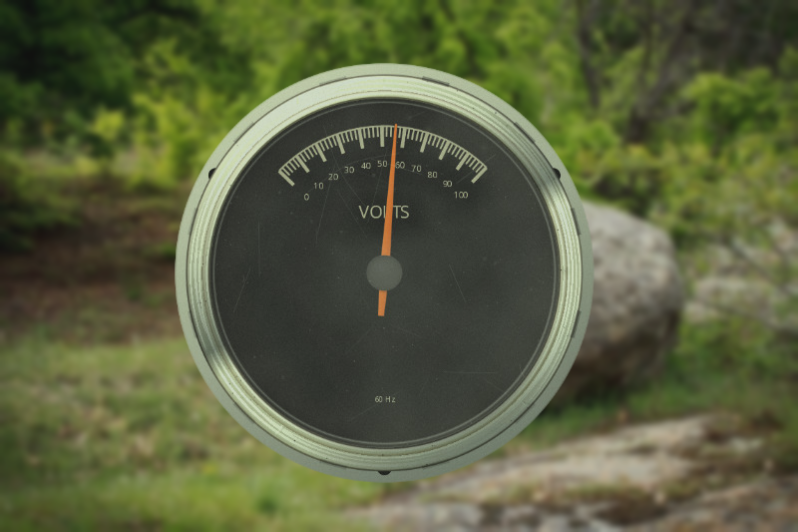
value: **56** V
